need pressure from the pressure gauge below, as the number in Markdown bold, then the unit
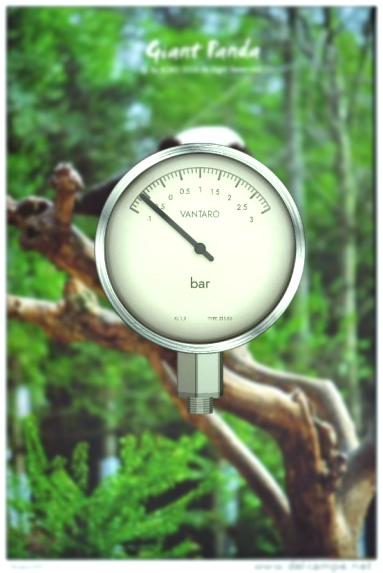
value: **-0.6** bar
